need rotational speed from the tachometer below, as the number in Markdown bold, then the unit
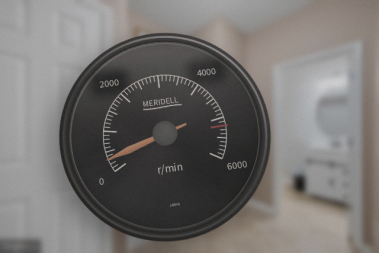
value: **300** rpm
